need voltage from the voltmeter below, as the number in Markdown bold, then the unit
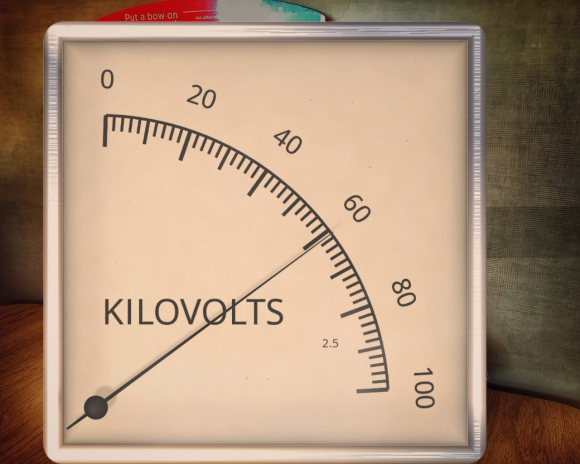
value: **61** kV
